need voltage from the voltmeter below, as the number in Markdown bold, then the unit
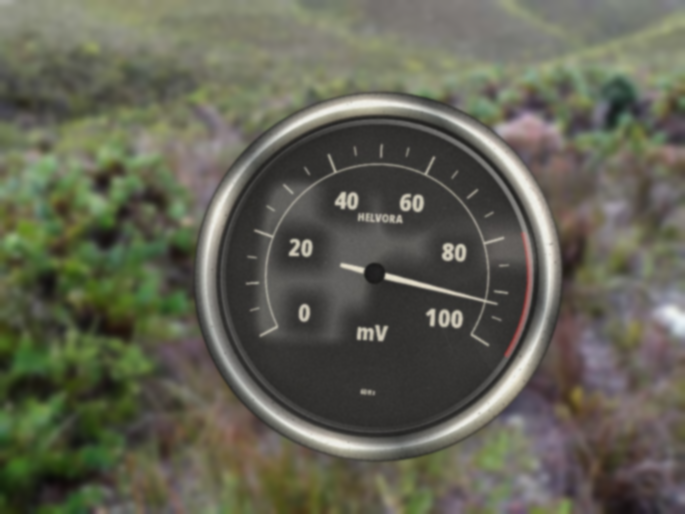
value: **92.5** mV
